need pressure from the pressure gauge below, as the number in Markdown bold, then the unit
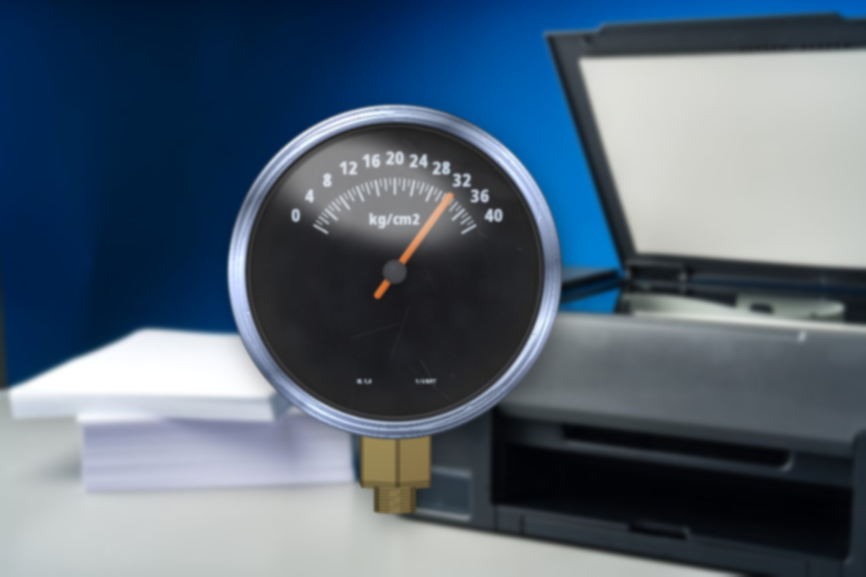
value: **32** kg/cm²
